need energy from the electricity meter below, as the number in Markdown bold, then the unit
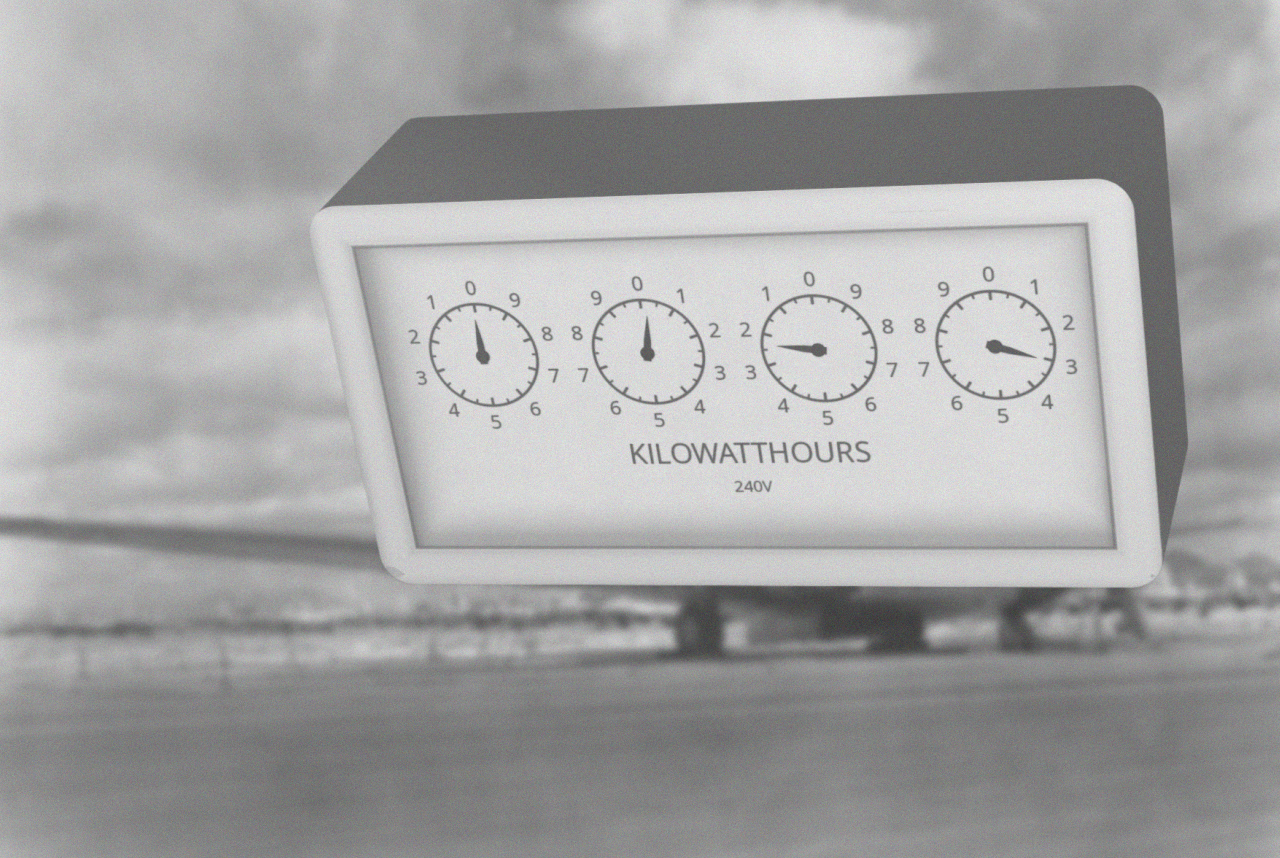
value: **23** kWh
